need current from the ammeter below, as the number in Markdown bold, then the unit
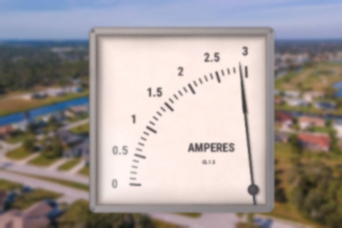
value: **2.9** A
